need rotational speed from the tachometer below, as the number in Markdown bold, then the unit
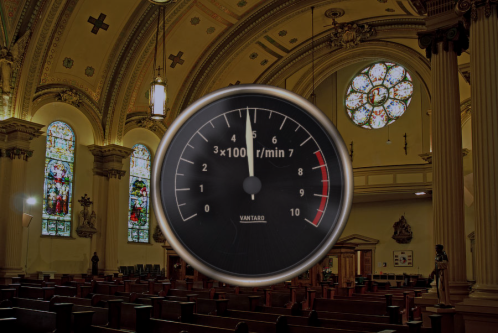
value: **4750** rpm
